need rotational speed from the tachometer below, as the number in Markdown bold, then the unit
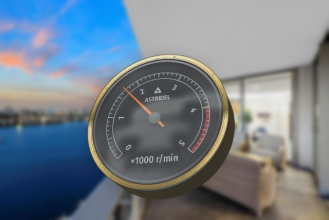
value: **1700** rpm
